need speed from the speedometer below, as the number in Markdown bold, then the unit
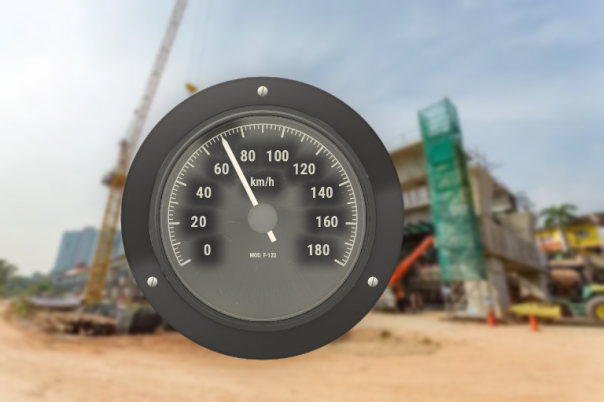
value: **70** km/h
